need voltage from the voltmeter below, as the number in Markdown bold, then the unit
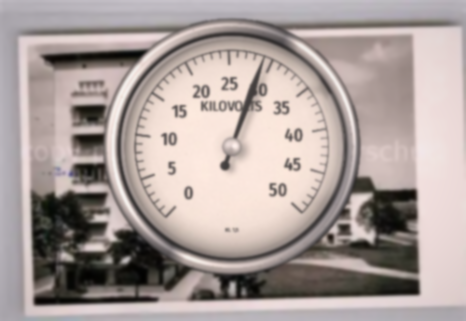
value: **29** kV
